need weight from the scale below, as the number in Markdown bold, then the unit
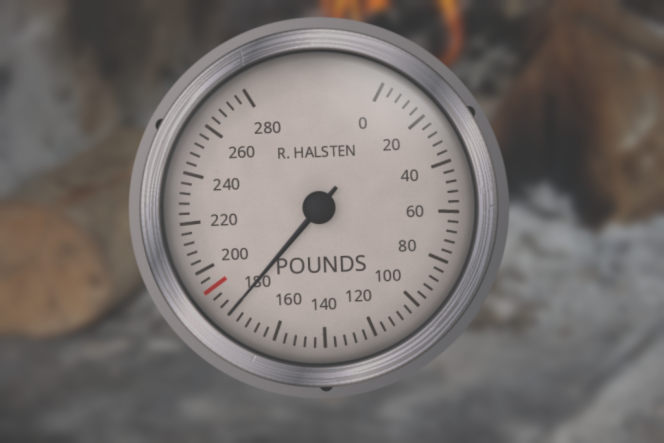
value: **180** lb
